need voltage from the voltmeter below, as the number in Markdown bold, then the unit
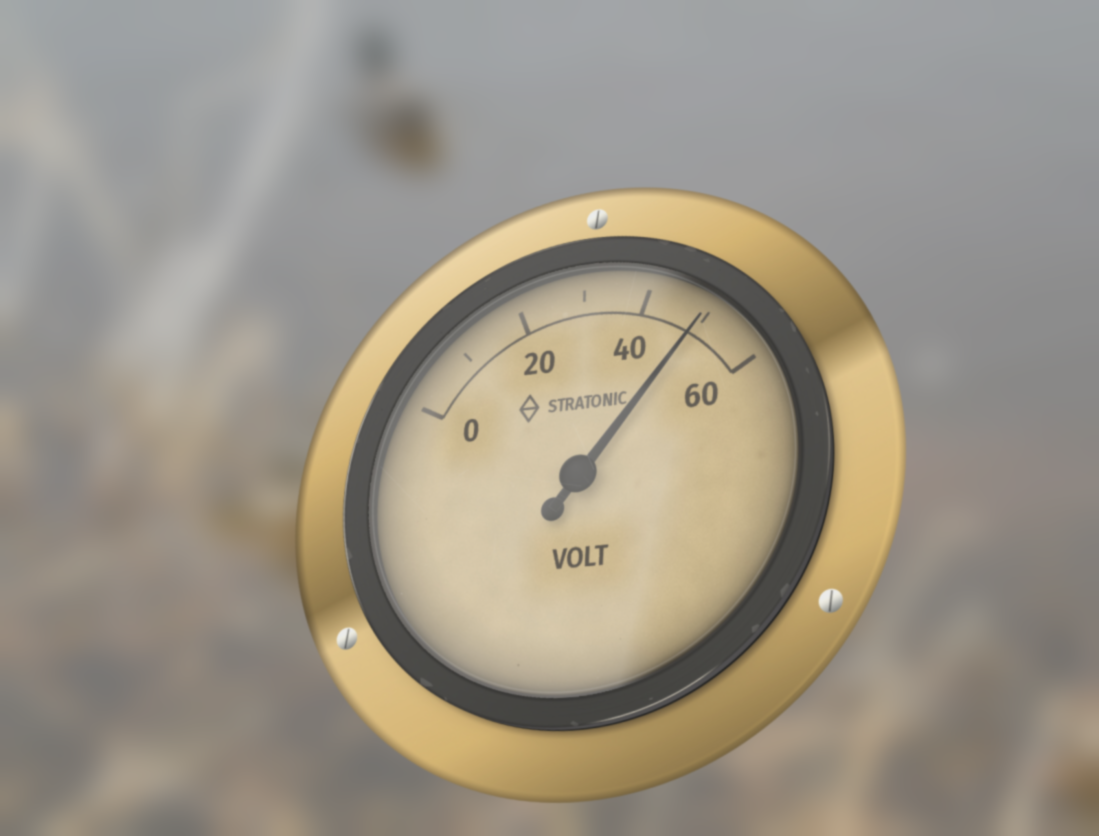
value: **50** V
